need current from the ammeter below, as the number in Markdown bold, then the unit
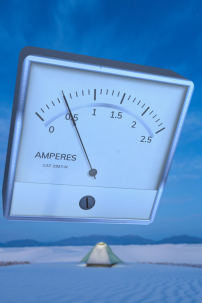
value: **0.5** A
